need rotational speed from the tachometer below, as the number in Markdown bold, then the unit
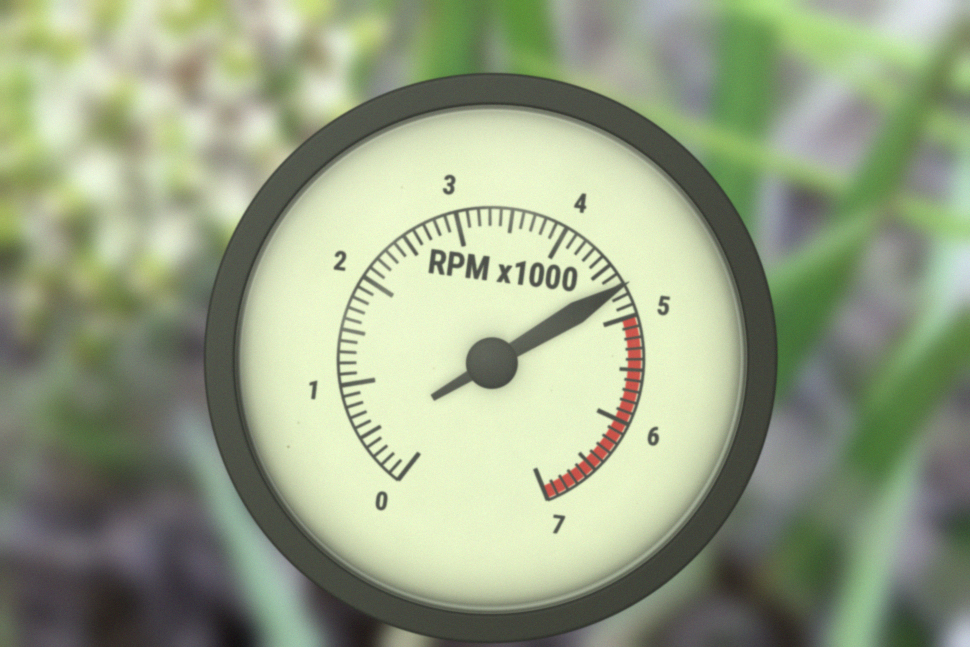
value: **4700** rpm
